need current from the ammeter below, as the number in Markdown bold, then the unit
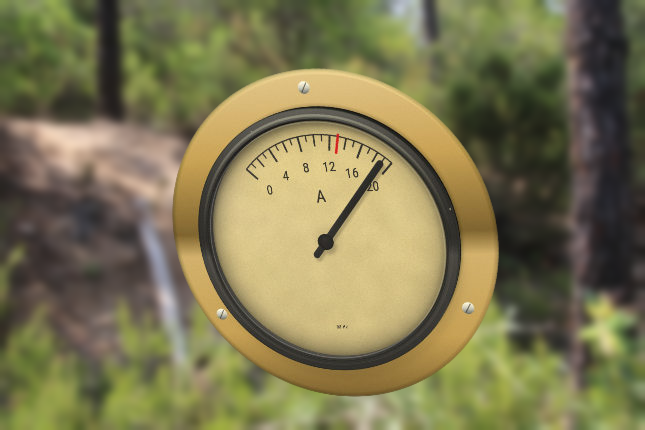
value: **19** A
